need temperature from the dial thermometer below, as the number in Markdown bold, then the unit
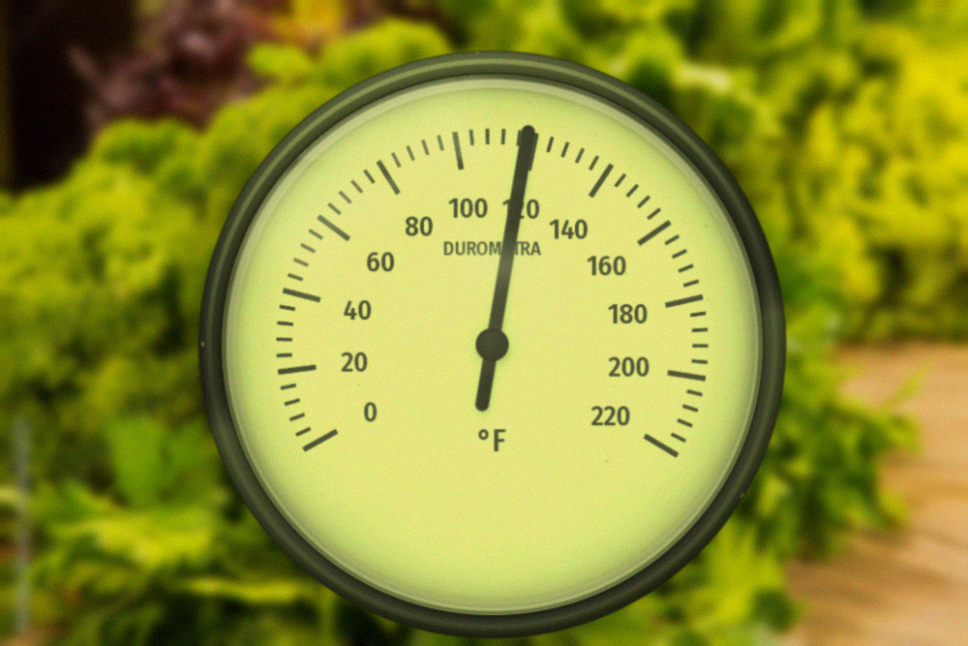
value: **118** °F
